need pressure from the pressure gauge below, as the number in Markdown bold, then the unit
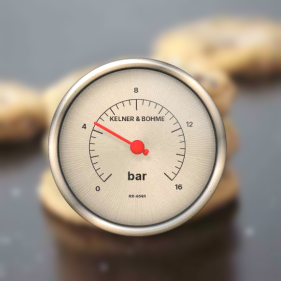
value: **4.5** bar
